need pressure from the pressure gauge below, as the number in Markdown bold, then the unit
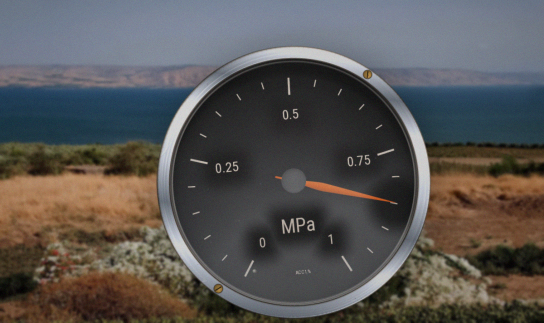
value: **0.85** MPa
